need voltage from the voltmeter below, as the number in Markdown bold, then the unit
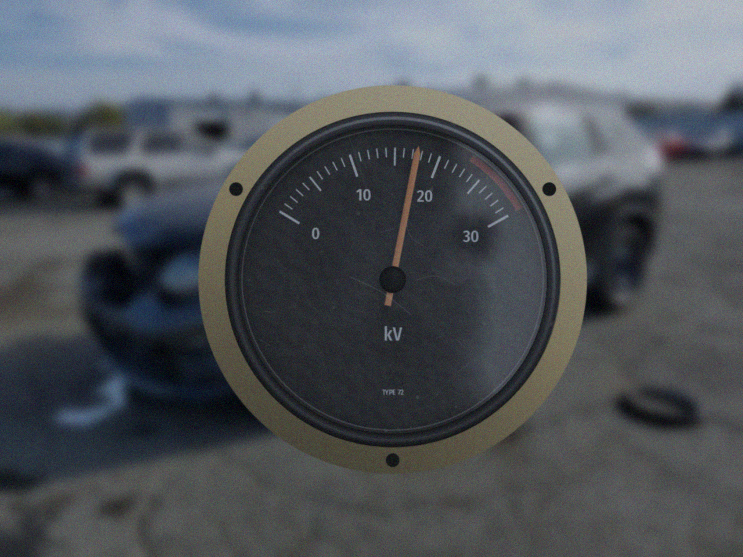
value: **17.5** kV
